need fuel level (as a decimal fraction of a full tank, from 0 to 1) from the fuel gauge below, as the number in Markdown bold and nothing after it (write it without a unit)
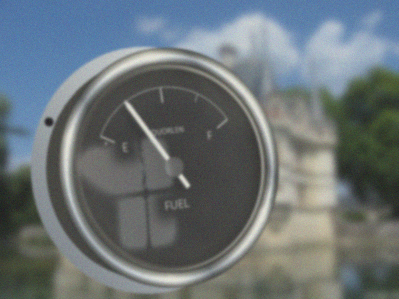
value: **0.25**
